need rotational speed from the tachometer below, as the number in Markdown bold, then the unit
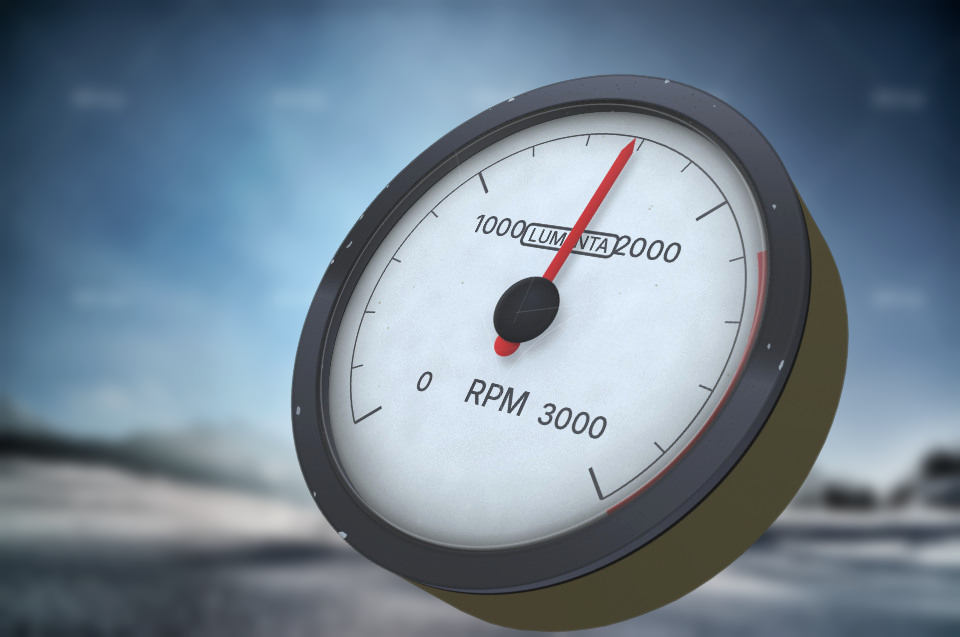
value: **1600** rpm
